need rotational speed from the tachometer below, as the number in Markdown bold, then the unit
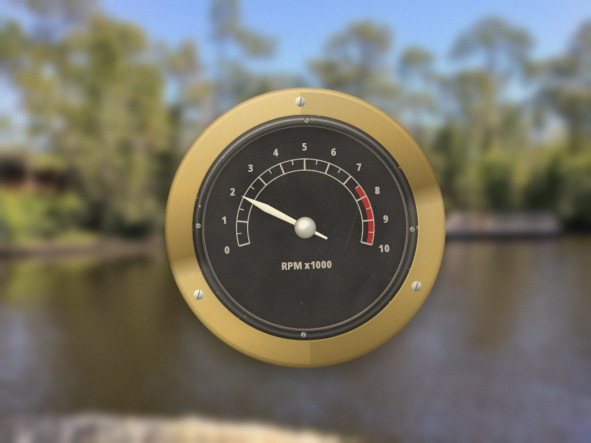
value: **2000** rpm
